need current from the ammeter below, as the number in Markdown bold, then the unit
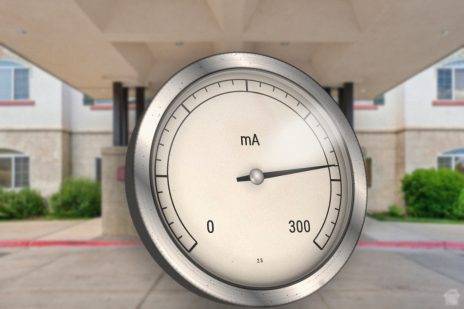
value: **240** mA
